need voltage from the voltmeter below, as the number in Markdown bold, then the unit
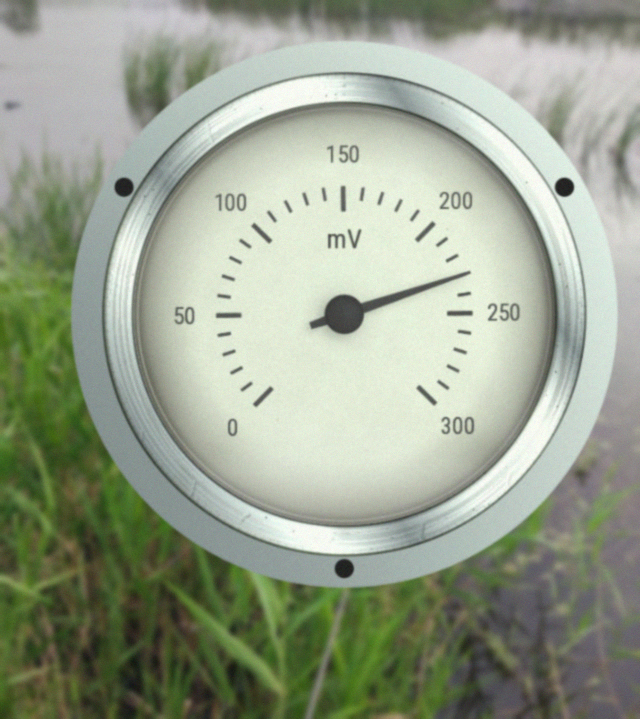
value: **230** mV
